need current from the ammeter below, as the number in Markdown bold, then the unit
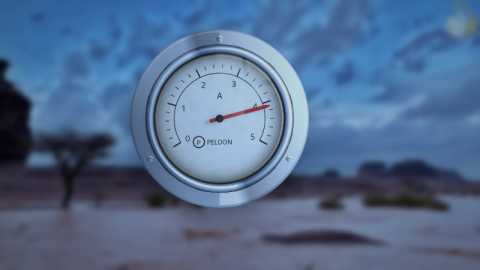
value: **4.1** A
